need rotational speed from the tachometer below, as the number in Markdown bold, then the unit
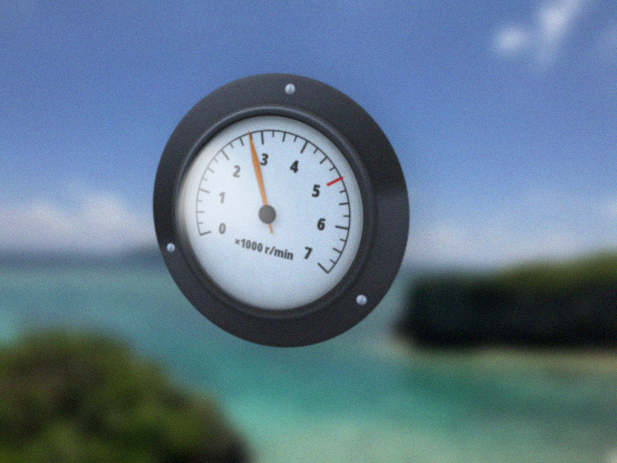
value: **2750** rpm
